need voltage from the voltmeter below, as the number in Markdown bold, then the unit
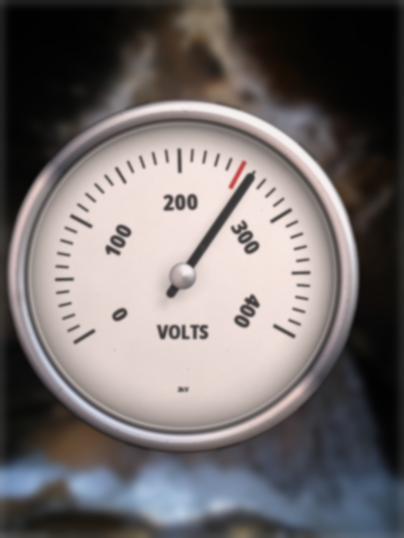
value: **260** V
